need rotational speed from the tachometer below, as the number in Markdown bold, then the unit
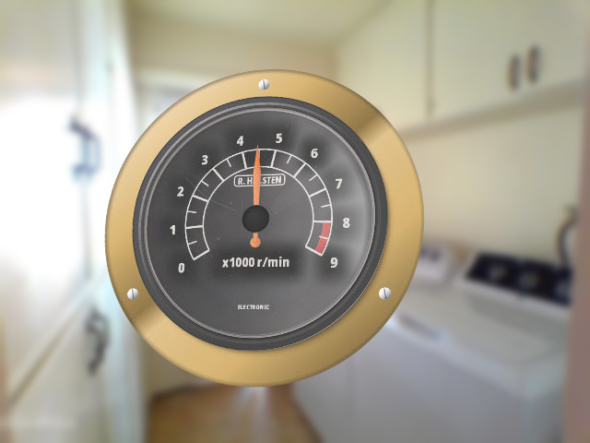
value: **4500** rpm
